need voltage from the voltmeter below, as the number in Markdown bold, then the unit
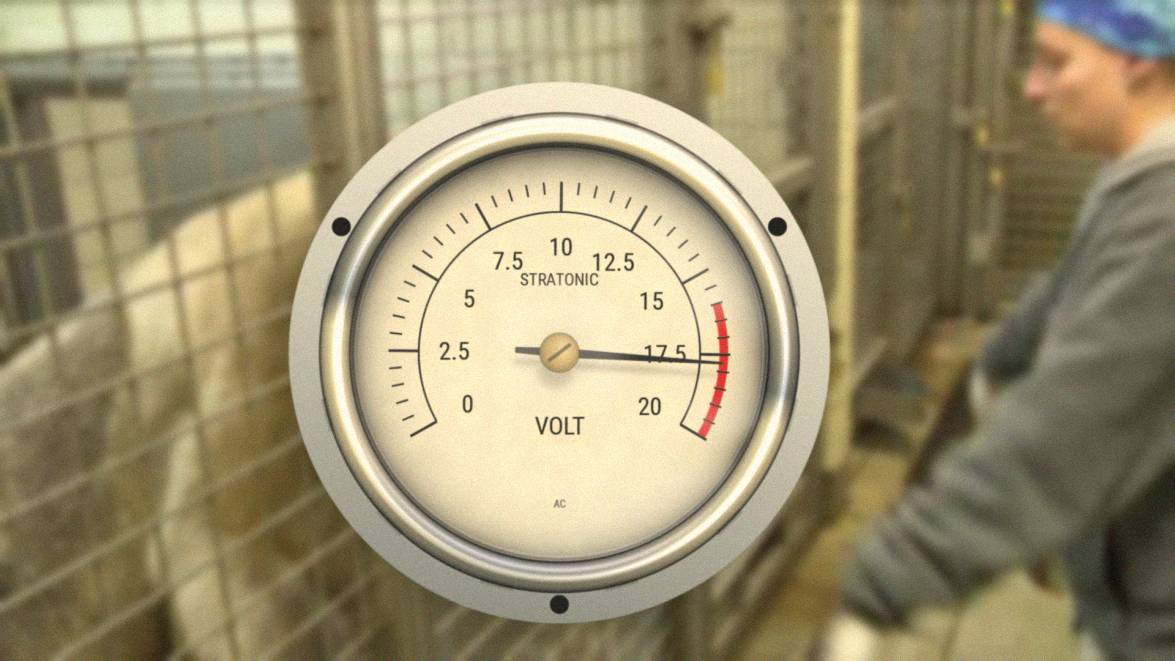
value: **17.75** V
